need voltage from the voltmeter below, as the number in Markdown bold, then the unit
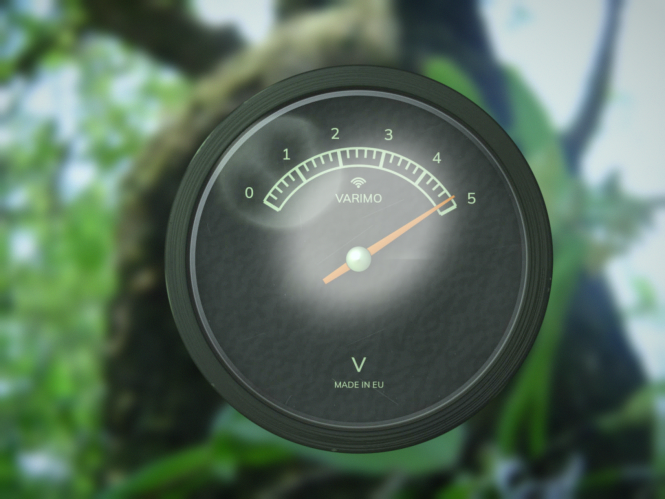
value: **4.8** V
